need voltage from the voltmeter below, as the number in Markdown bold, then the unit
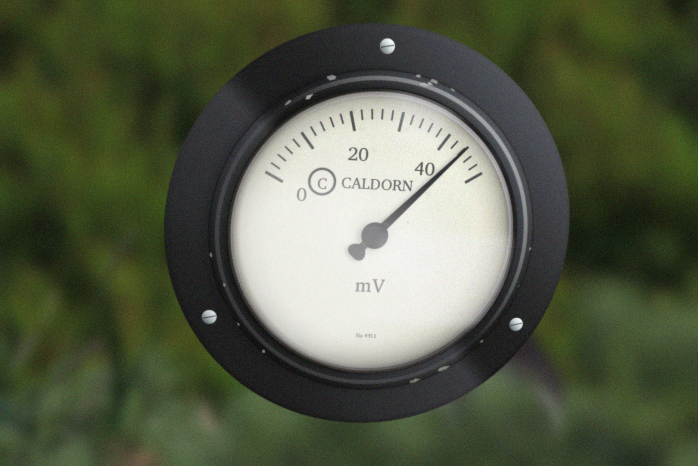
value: **44** mV
